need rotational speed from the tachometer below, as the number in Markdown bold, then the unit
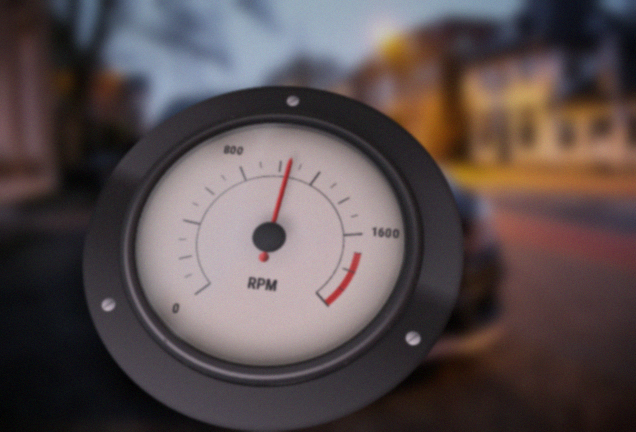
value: **1050** rpm
